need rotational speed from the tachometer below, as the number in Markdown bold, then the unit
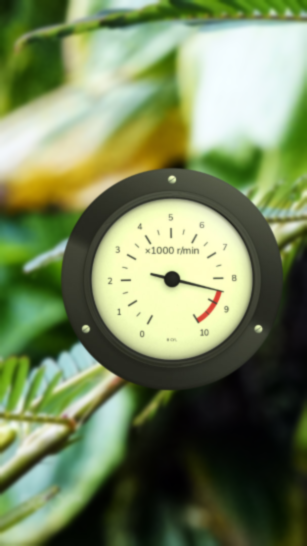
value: **8500** rpm
